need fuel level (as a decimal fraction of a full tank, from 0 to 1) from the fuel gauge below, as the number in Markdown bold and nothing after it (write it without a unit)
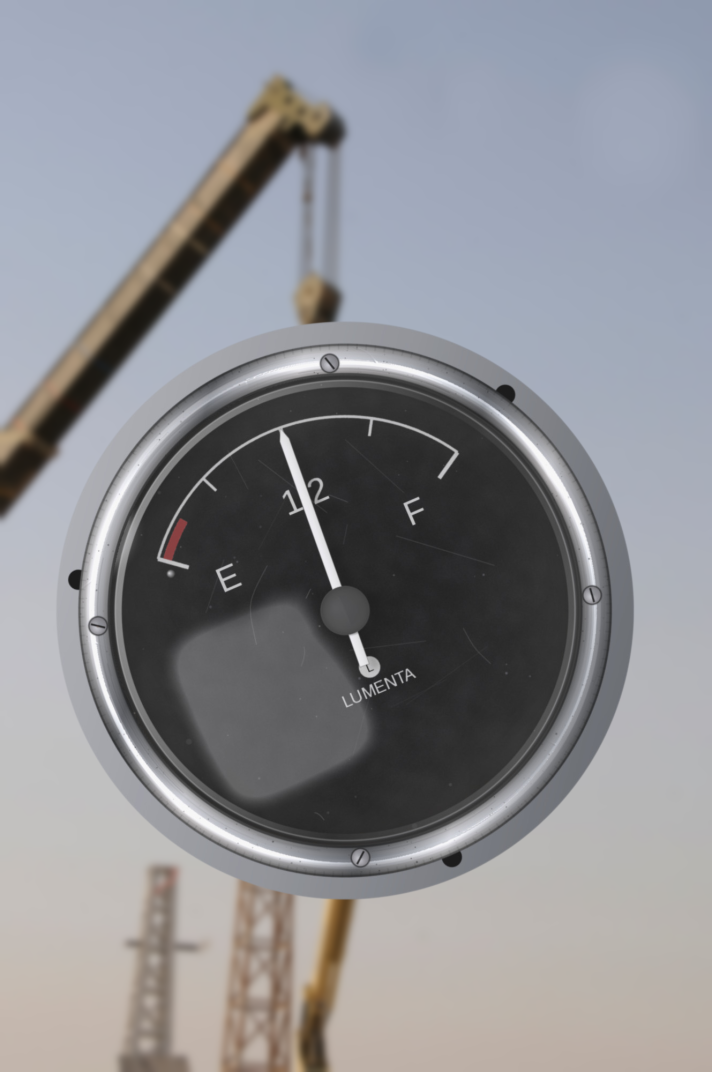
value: **0.5**
